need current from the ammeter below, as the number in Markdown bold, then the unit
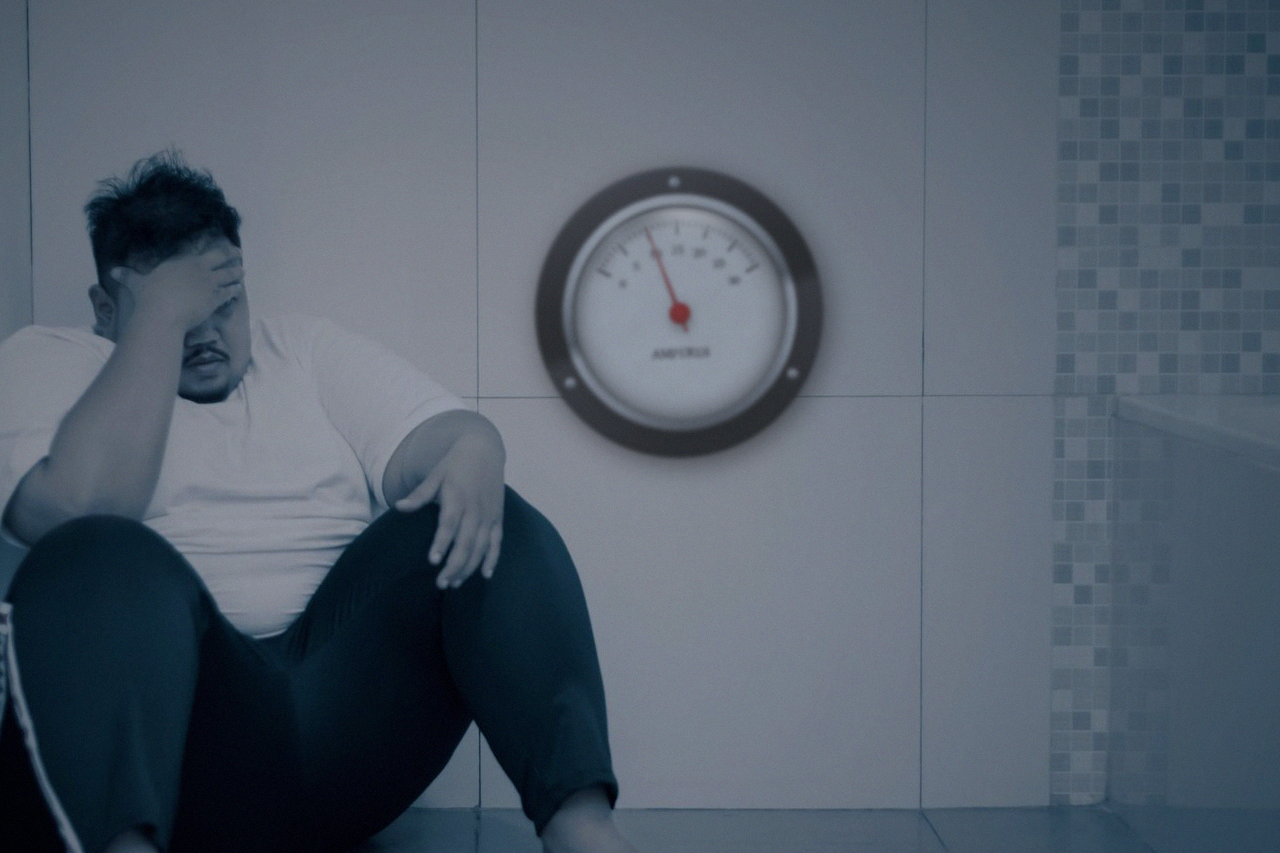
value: **10** A
